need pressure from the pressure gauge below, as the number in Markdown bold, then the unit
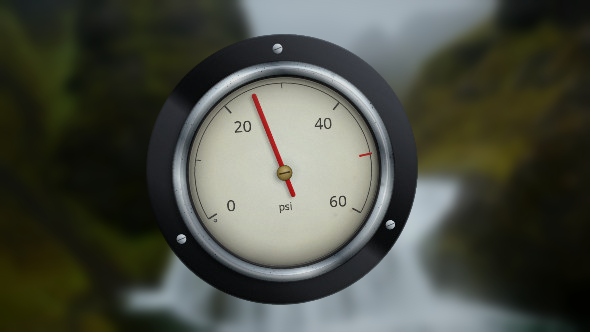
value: **25** psi
